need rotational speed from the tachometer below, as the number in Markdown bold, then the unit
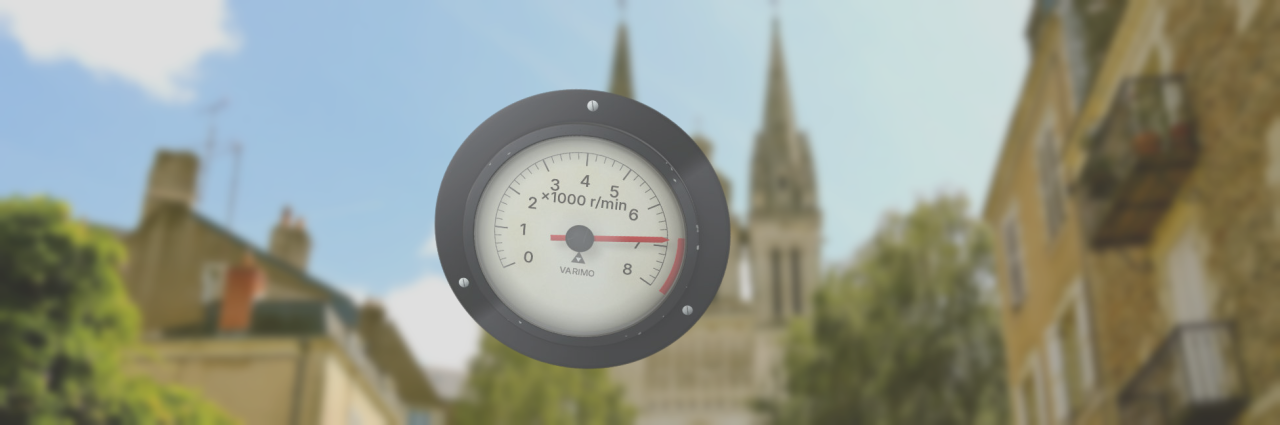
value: **6800** rpm
